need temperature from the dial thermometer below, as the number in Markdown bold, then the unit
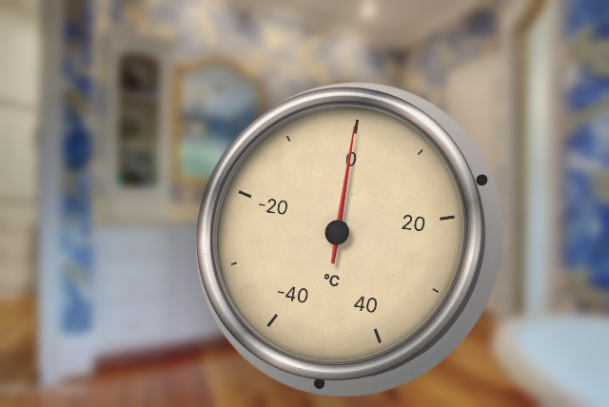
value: **0** °C
